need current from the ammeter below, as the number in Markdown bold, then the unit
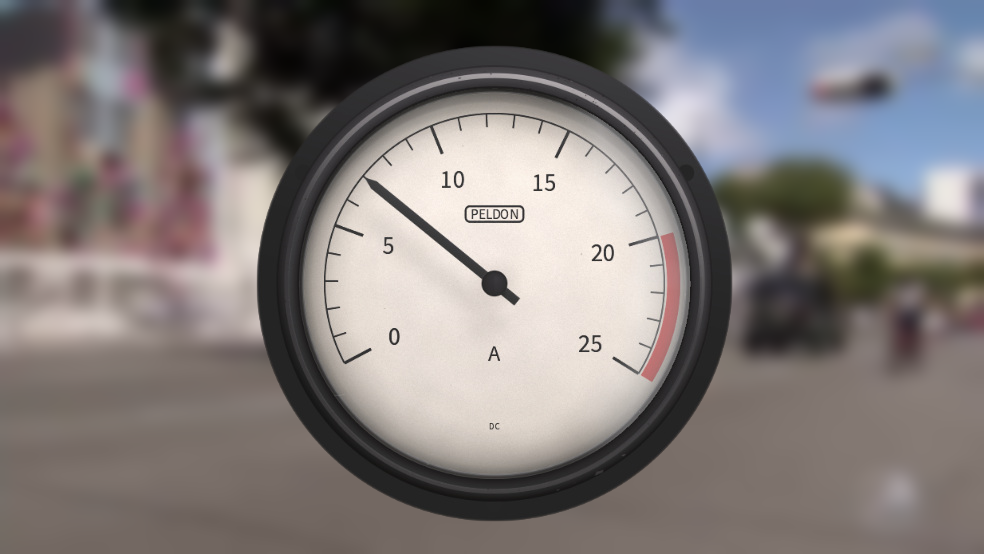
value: **7** A
